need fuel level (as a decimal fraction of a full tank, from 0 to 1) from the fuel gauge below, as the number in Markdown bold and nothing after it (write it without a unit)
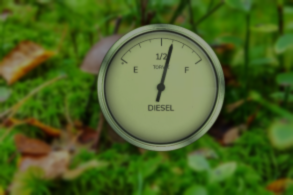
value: **0.625**
